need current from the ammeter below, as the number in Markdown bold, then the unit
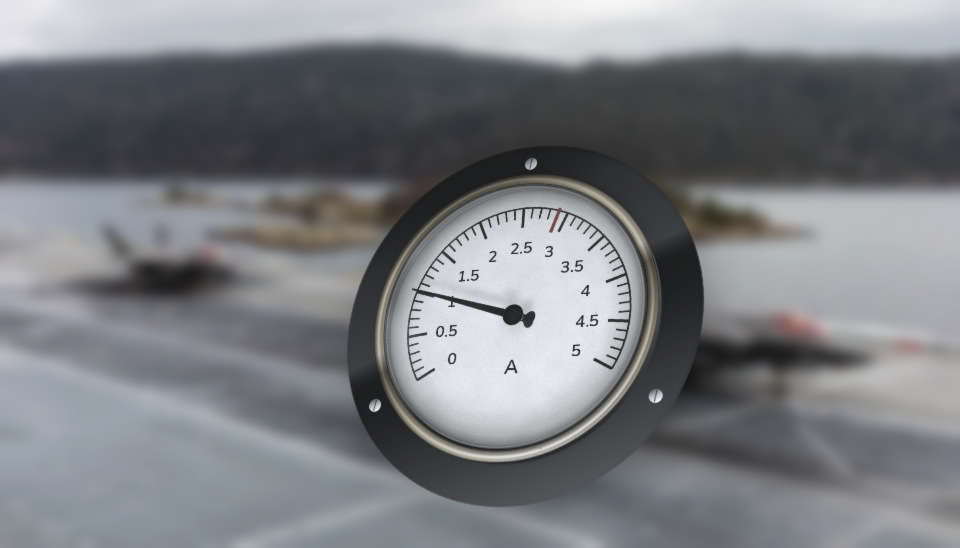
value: **1** A
